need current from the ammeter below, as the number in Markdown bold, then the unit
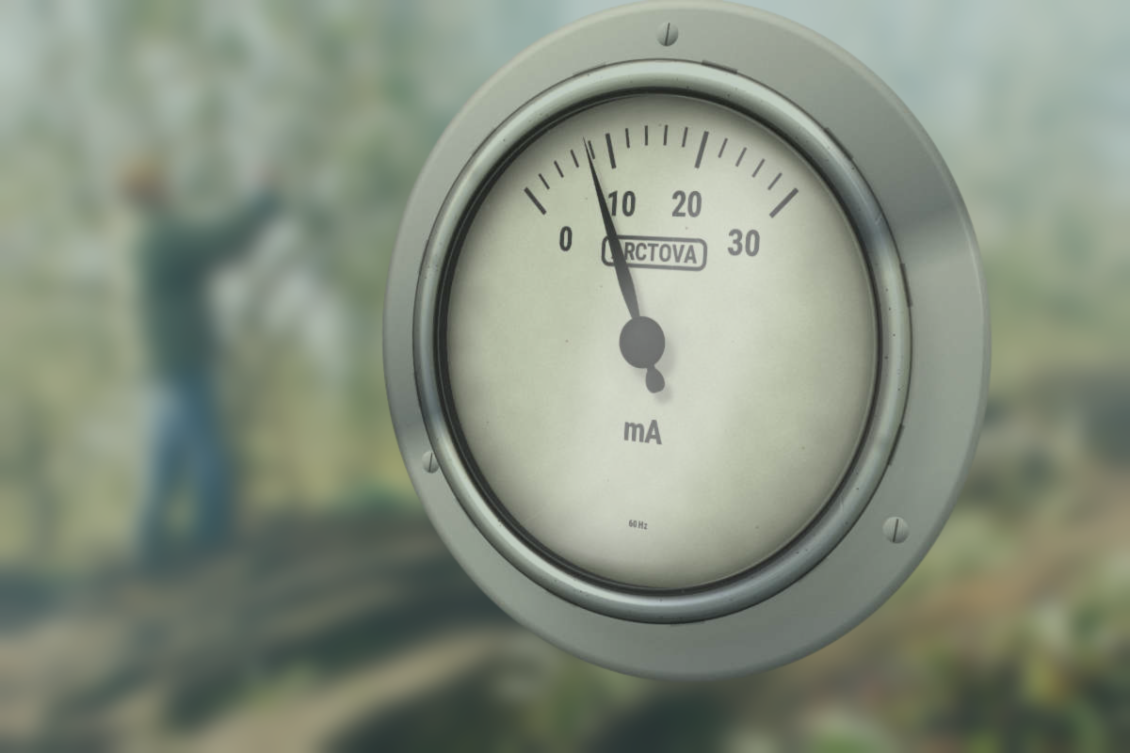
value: **8** mA
